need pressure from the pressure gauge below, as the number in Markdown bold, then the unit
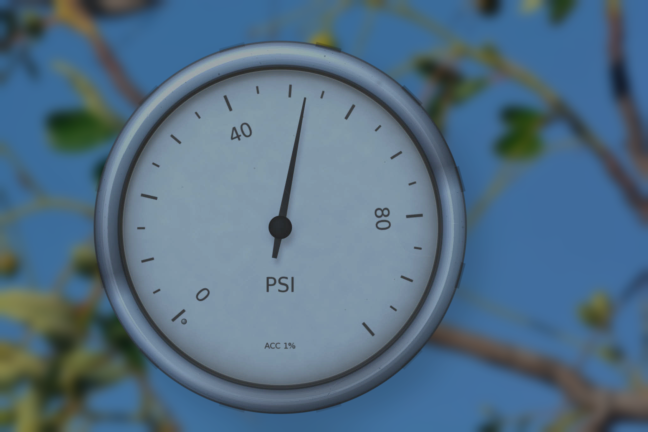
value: **52.5** psi
